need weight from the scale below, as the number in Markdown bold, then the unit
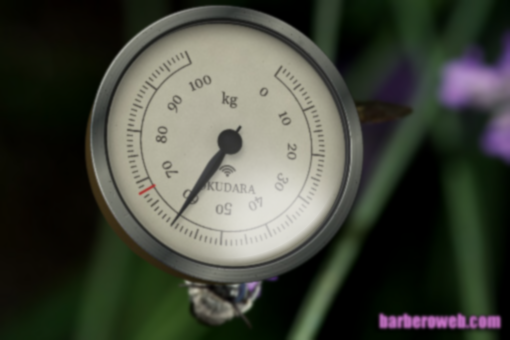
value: **60** kg
